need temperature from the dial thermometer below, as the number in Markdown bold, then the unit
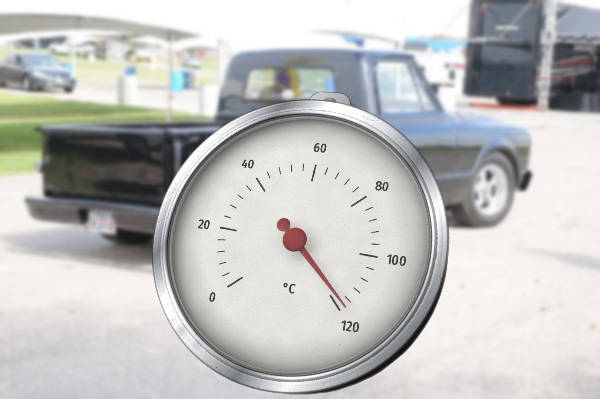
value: **118** °C
